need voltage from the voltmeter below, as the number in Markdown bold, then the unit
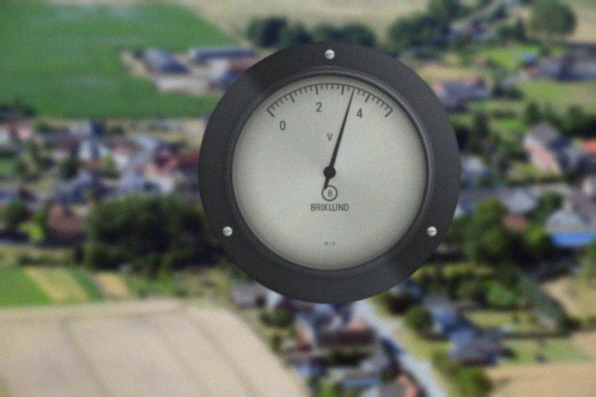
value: **3.4** V
